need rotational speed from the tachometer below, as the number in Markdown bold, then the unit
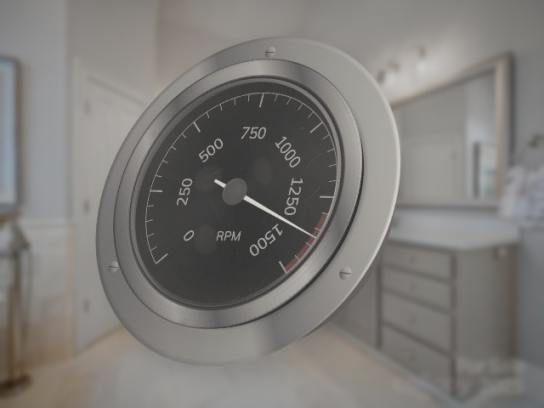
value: **1375** rpm
